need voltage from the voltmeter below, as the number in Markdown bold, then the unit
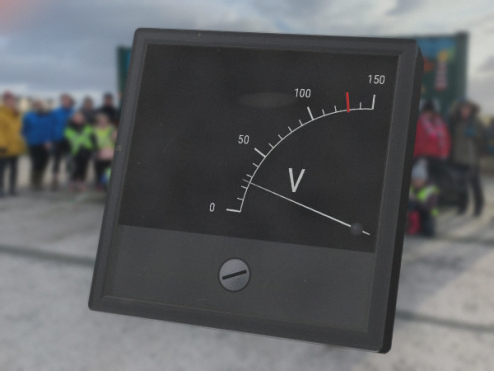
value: **25** V
